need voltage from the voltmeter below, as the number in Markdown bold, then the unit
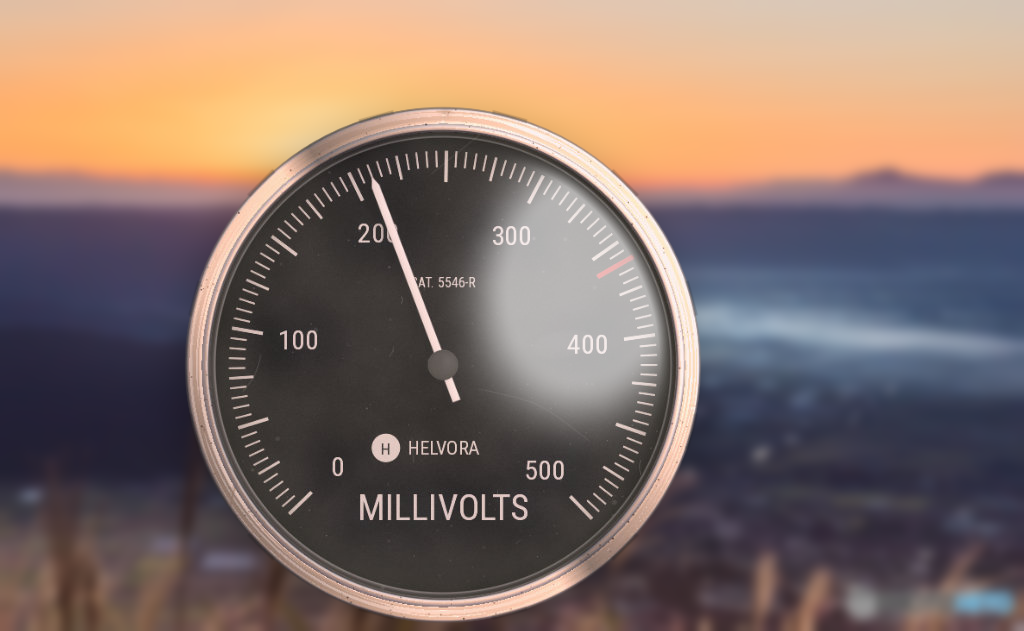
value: **210** mV
